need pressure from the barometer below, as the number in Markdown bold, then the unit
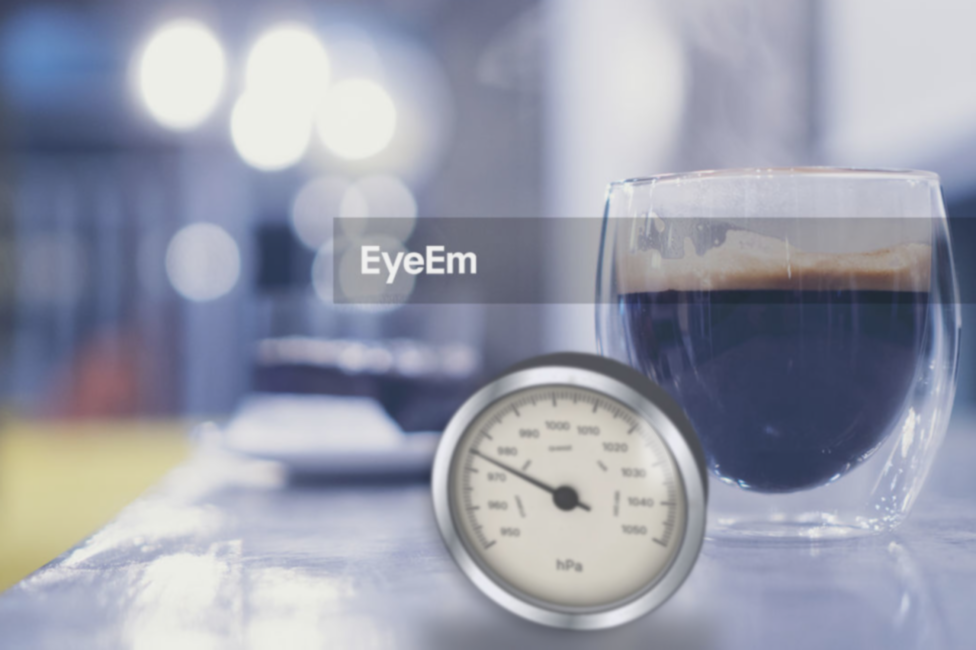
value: **975** hPa
